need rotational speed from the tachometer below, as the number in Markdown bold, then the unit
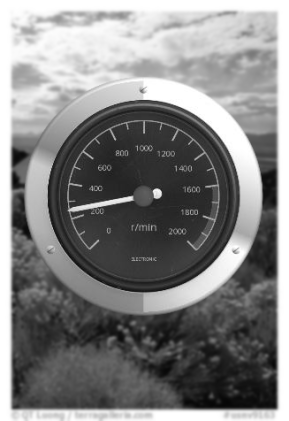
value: **250** rpm
